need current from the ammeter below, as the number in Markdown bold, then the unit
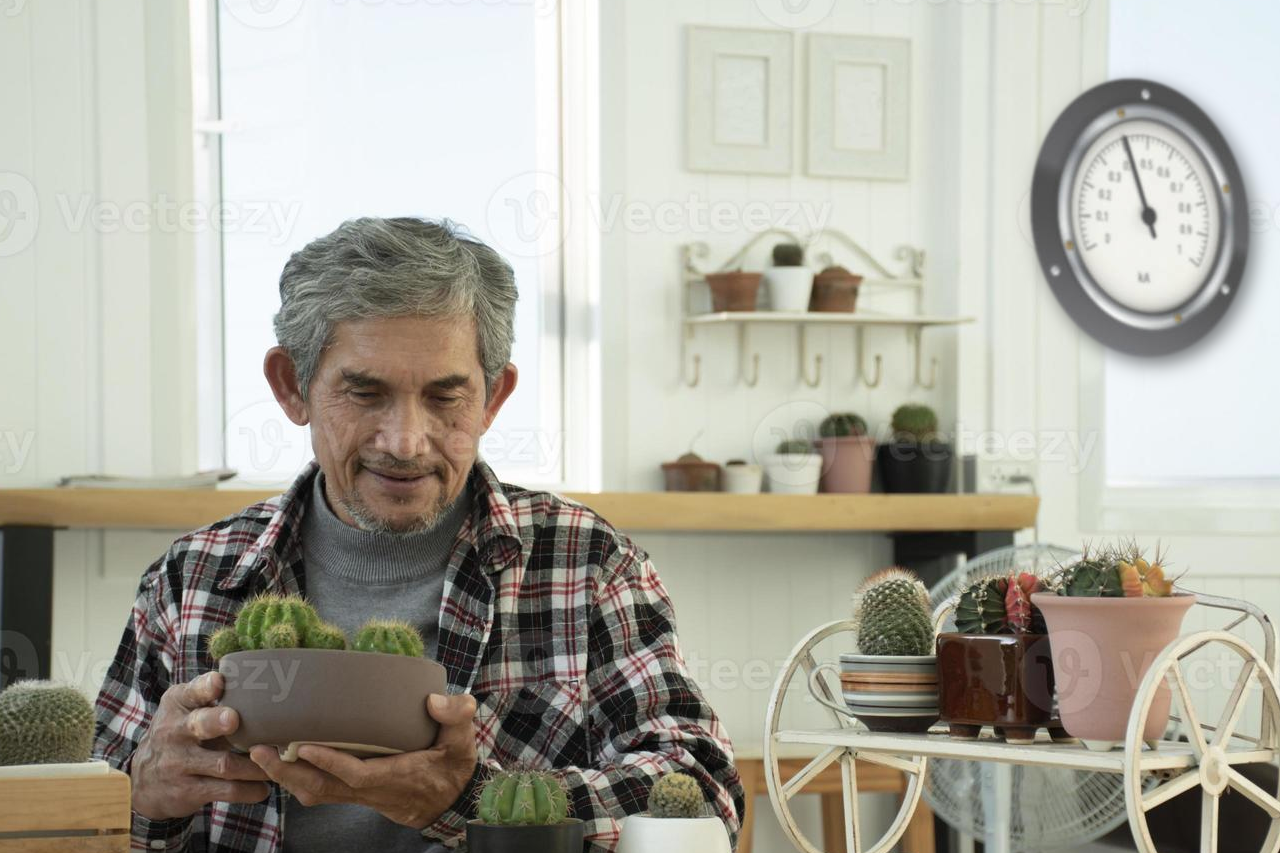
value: **0.4** kA
